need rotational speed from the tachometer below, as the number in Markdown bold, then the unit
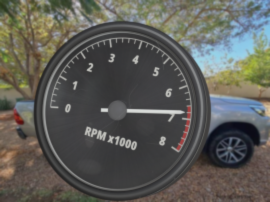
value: **6800** rpm
